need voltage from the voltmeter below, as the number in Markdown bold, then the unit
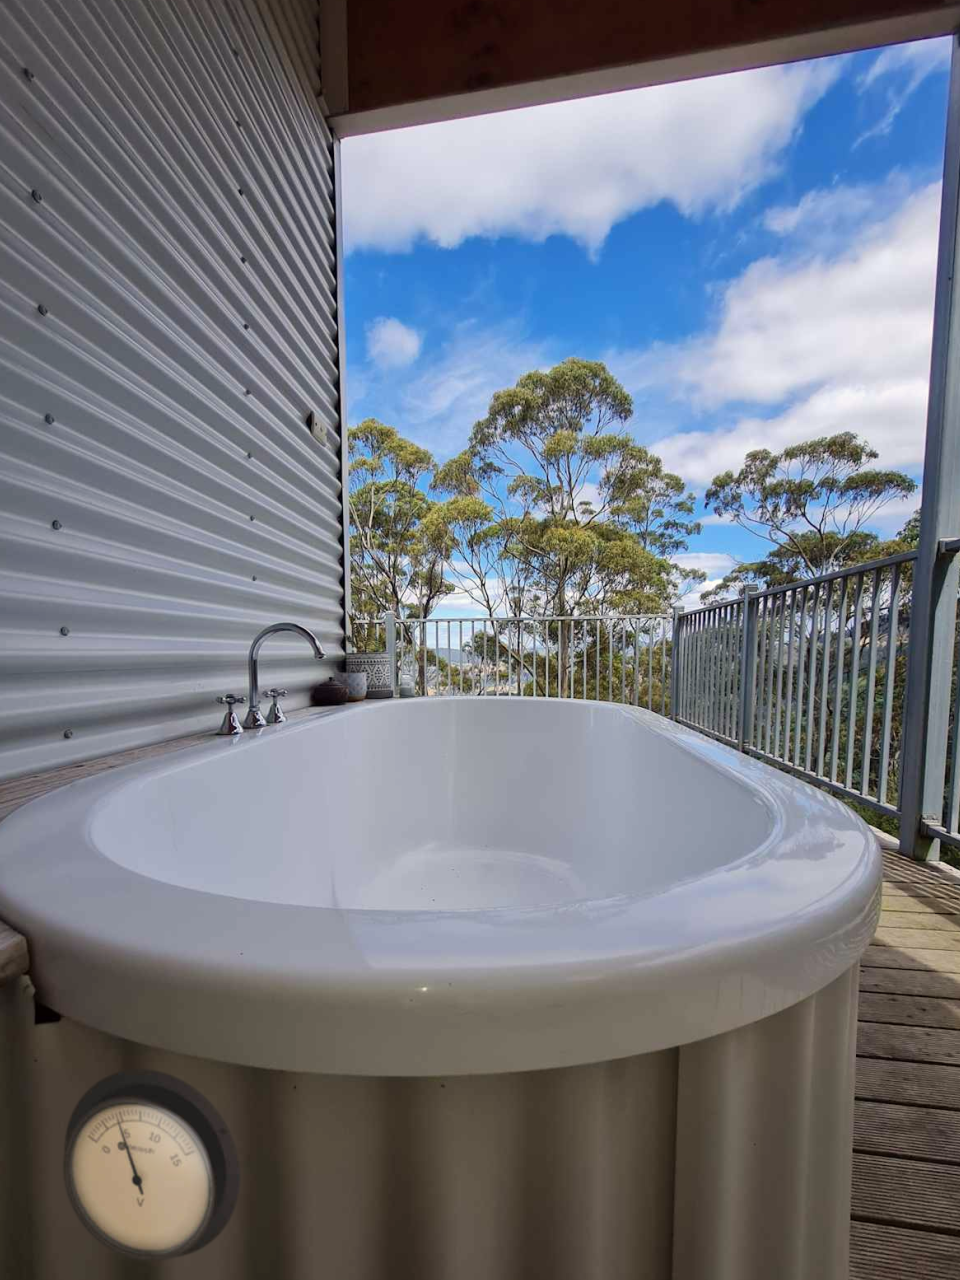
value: **5** V
